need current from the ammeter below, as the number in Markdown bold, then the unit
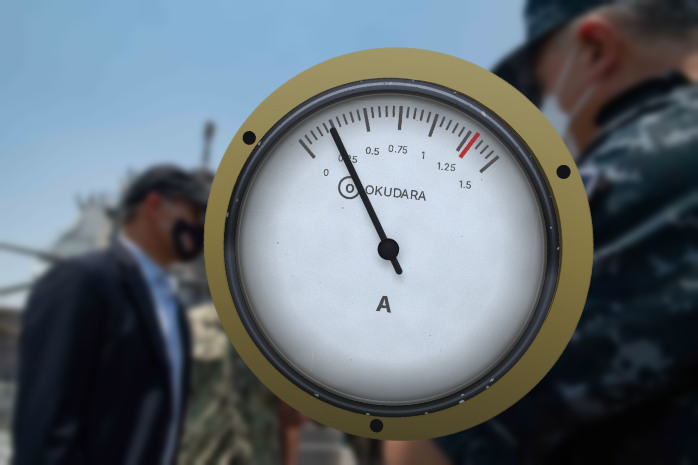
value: **0.25** A
